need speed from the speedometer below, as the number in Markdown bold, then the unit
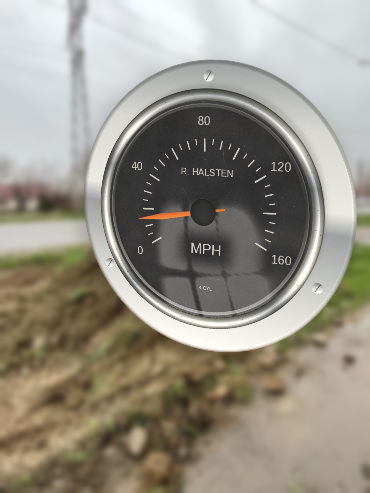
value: **15** mph
